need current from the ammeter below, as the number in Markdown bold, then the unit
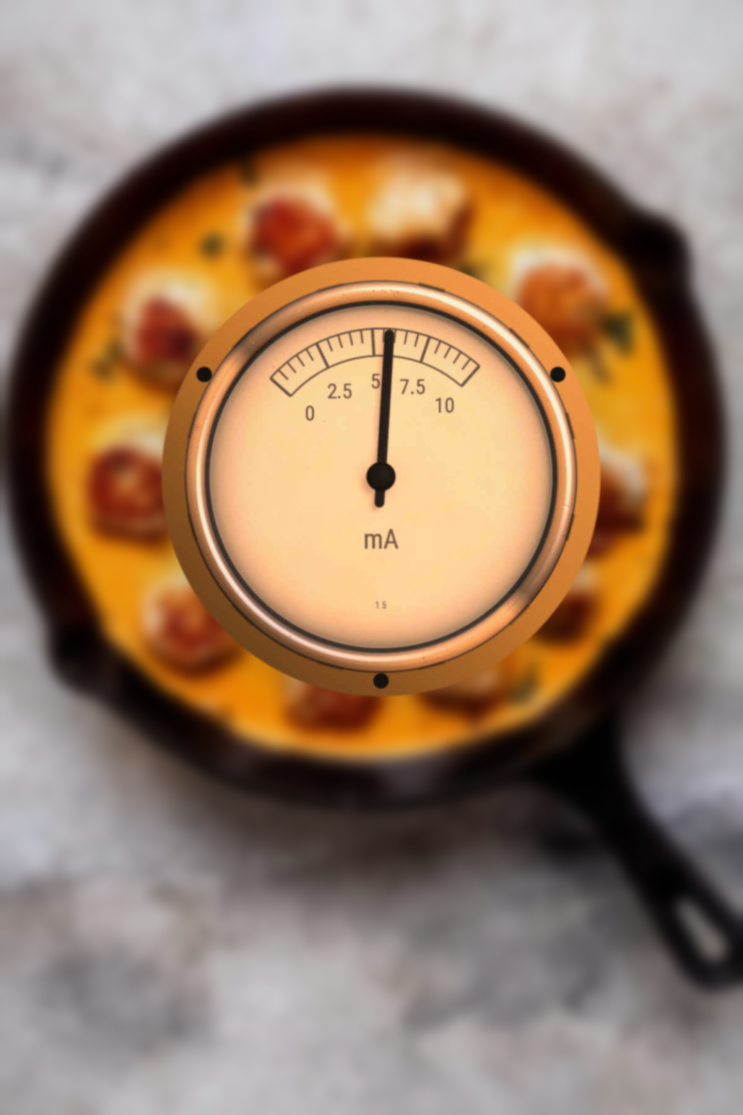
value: **5.75** mA
